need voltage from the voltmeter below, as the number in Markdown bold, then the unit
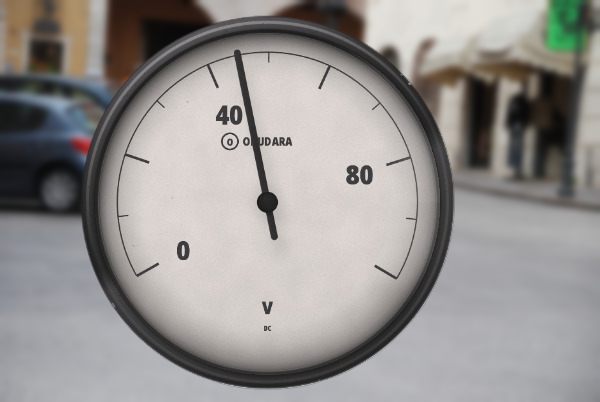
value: **45** V
